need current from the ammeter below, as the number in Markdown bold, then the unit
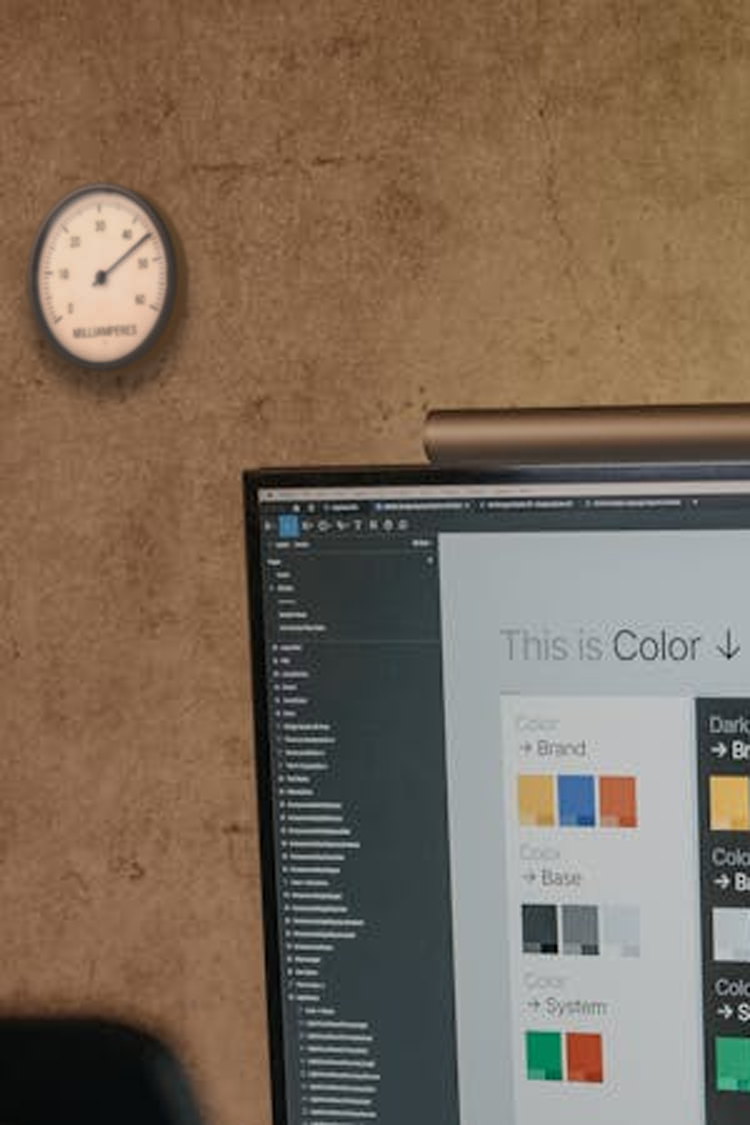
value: **45** mA
